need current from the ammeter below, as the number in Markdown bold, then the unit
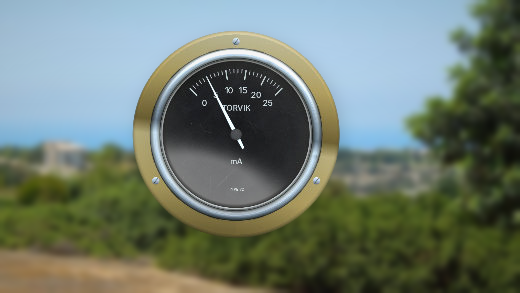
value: **5** mA
